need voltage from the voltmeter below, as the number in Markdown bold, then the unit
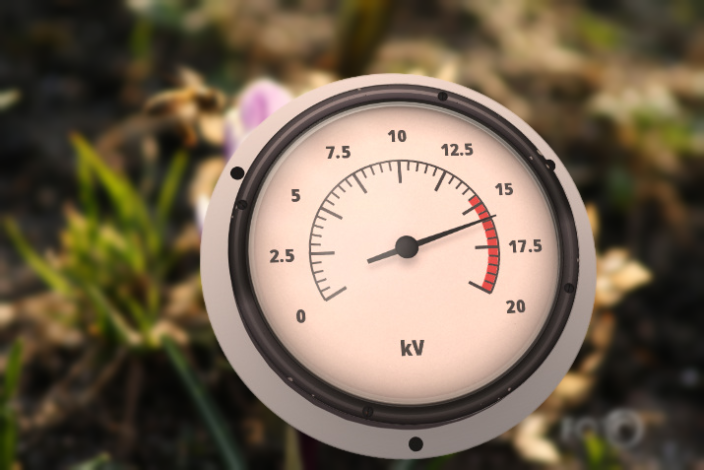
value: **16** kV
